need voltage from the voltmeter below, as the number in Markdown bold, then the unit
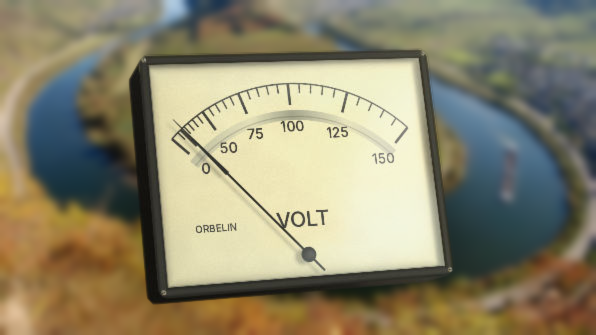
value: **25** V
